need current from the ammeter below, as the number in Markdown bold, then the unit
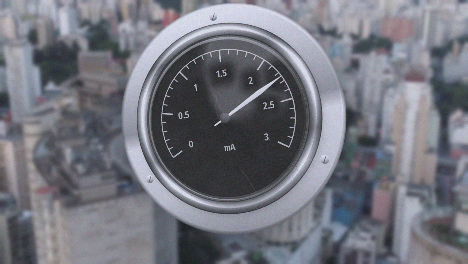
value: **2.25** mA
